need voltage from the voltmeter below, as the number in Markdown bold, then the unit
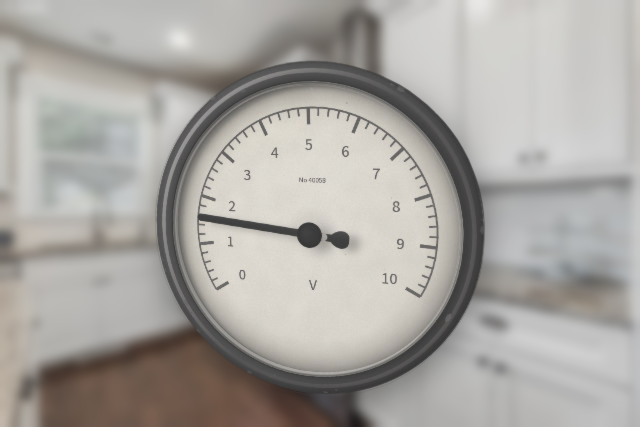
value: **1.6** V
